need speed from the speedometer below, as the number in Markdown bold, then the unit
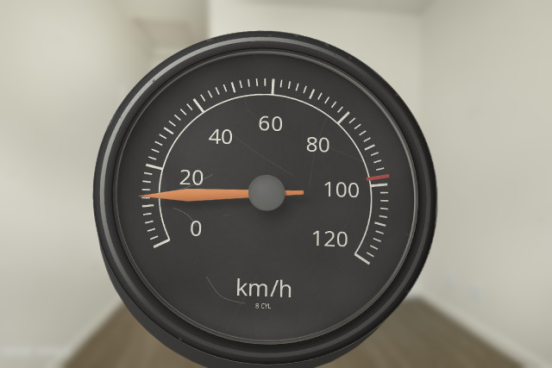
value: **12** km/h
